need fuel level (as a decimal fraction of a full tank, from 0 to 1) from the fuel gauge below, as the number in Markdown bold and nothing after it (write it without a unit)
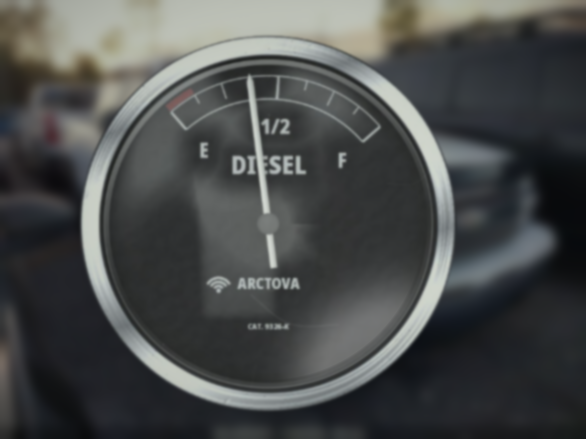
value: **0.375**
